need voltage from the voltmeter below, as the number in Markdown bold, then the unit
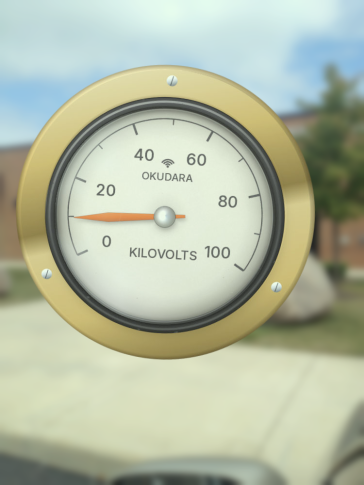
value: **10** kV
